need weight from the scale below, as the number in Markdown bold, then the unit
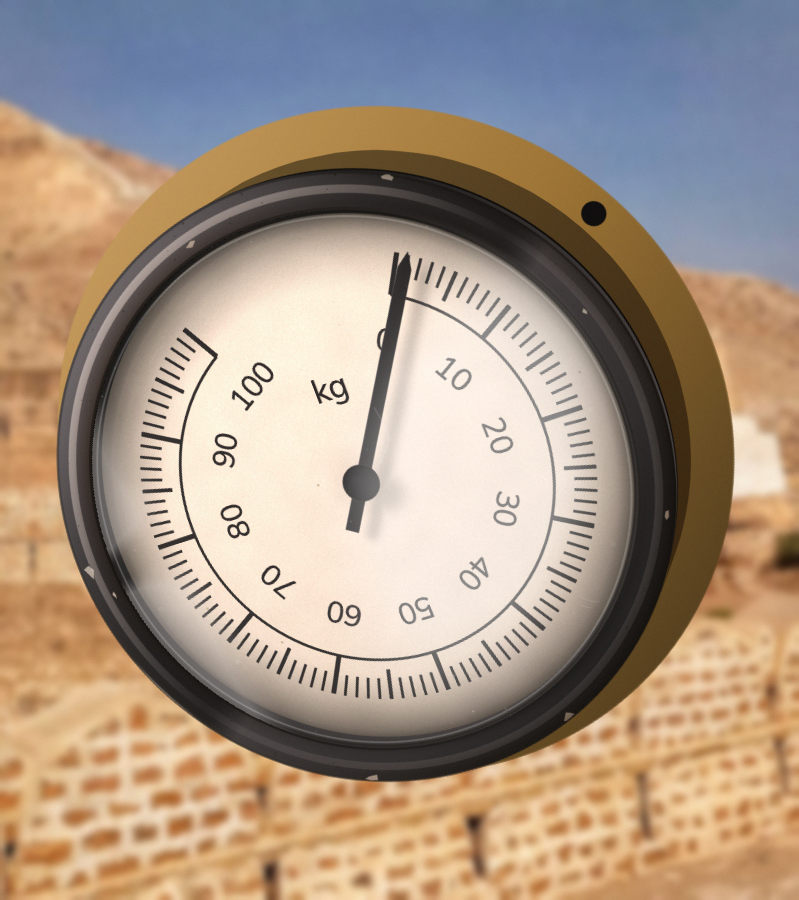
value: **1** kg
